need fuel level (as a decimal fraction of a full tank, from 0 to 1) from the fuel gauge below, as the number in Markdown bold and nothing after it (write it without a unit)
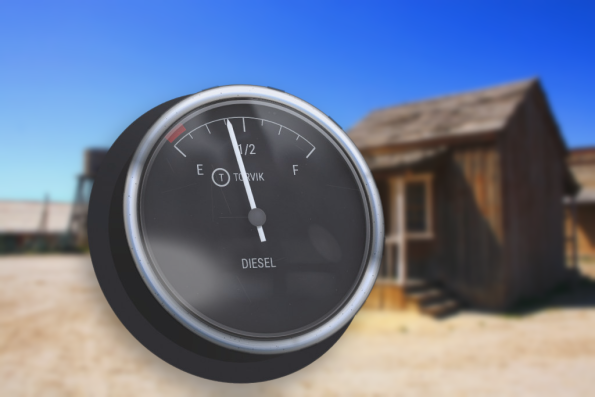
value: **0.375**
